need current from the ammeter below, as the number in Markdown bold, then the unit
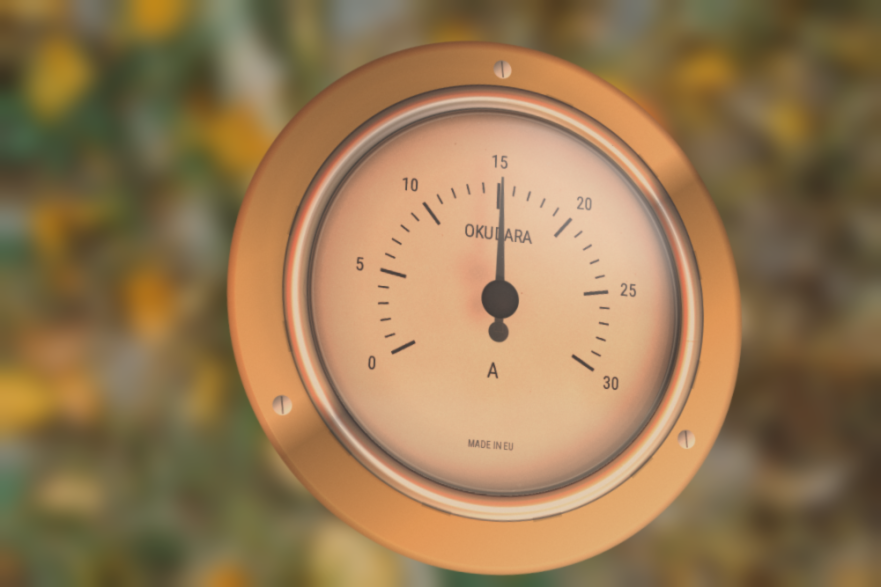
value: **15** A
